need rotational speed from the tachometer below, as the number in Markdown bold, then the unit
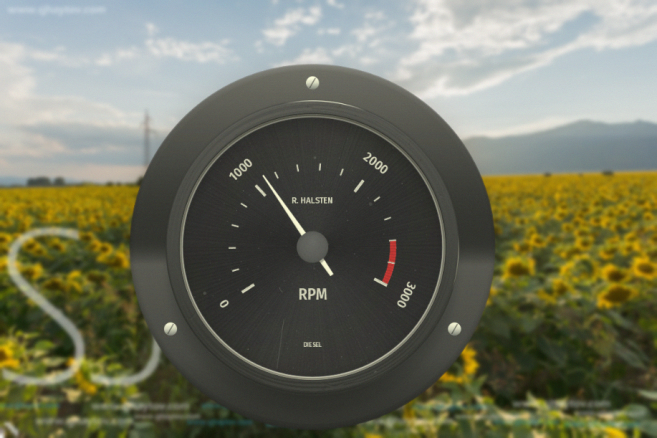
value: **1100** rpm
